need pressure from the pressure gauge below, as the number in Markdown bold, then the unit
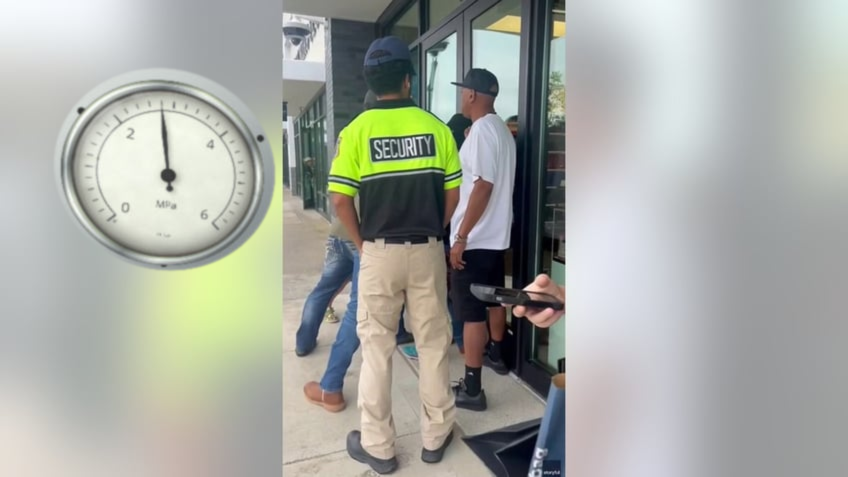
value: **2.8** MPa
